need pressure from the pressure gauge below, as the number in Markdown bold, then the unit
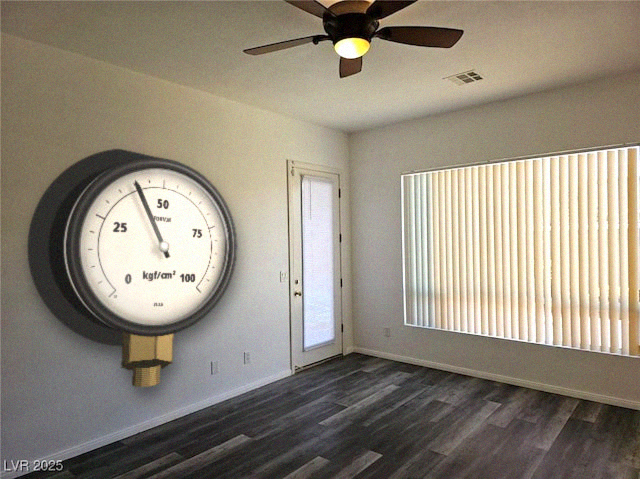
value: **40** kg/cm²
